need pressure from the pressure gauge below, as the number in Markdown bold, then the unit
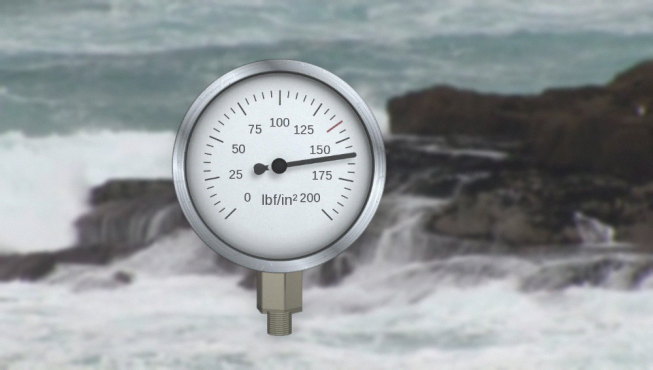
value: **160** psi
